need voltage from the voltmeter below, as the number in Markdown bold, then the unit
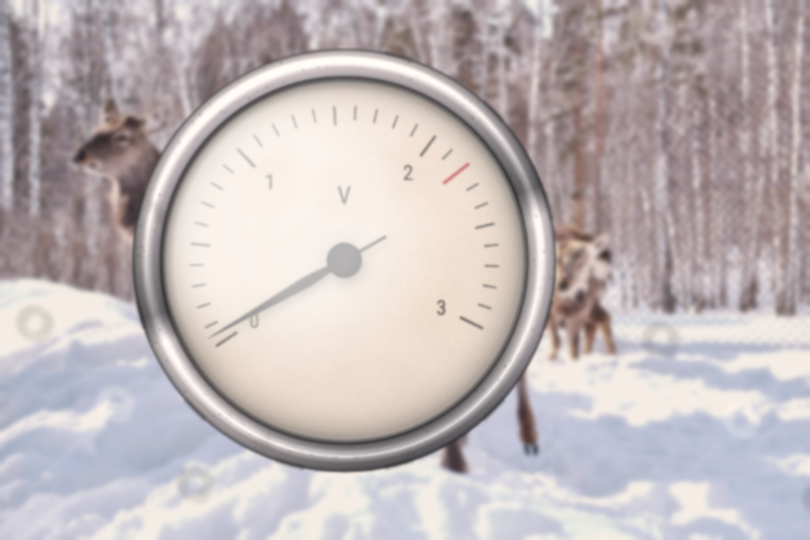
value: **0.05** V
